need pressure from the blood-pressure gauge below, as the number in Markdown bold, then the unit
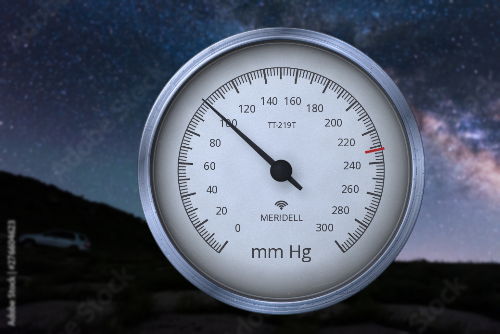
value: **100** mmHg
